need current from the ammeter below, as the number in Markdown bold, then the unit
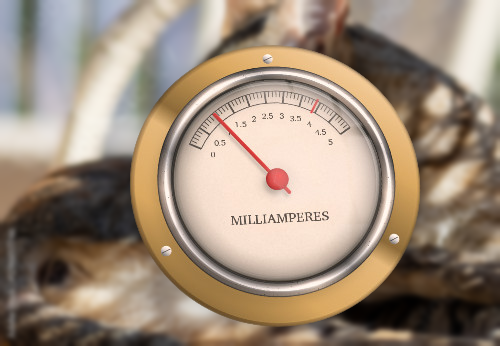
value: **1** mA
